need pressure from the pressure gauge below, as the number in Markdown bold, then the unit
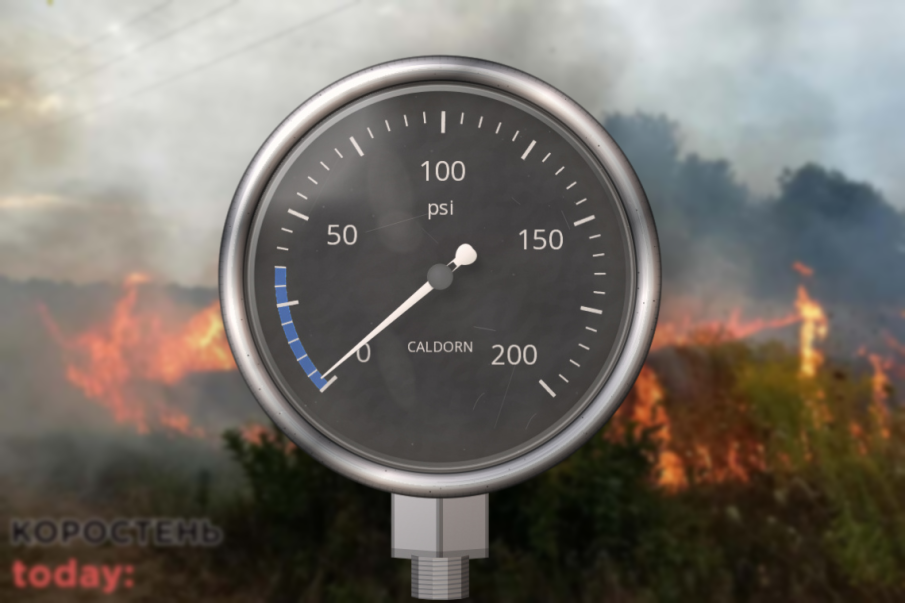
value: **2.5** psi
